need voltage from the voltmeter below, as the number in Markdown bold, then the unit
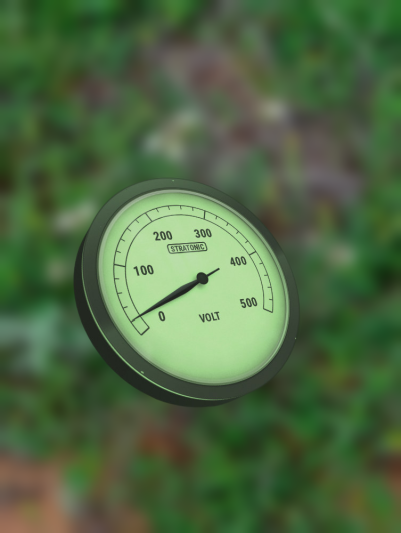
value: **20** V
